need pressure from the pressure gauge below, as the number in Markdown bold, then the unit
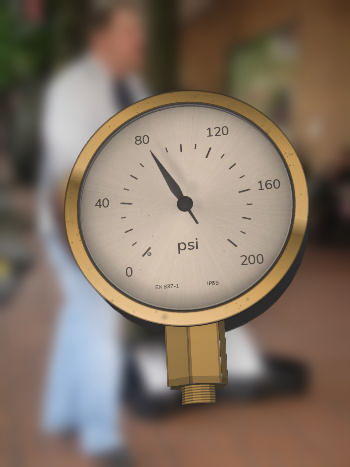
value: **80** psi
